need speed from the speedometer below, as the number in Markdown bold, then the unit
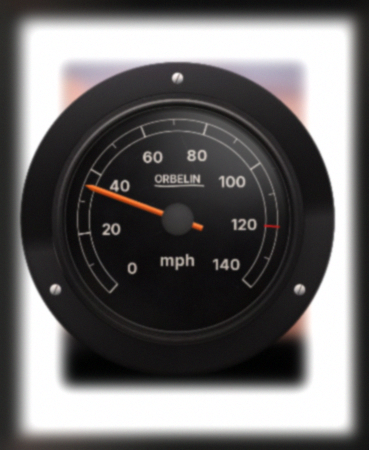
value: **35** mph
